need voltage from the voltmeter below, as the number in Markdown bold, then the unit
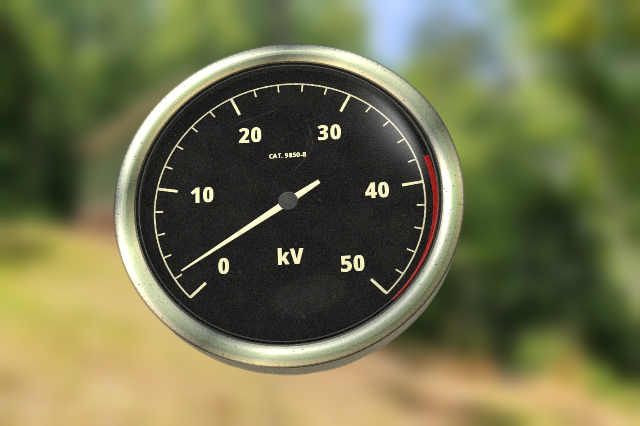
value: **2** kV
